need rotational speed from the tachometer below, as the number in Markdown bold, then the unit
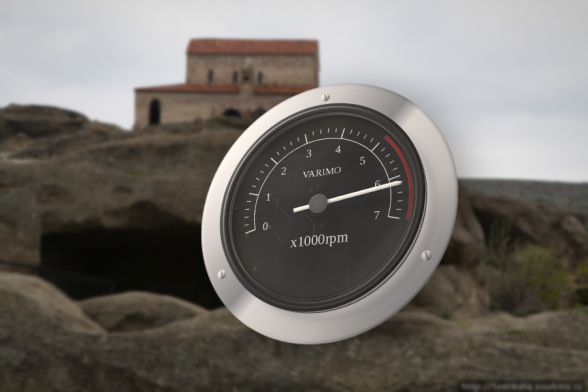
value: **6200** rpm
